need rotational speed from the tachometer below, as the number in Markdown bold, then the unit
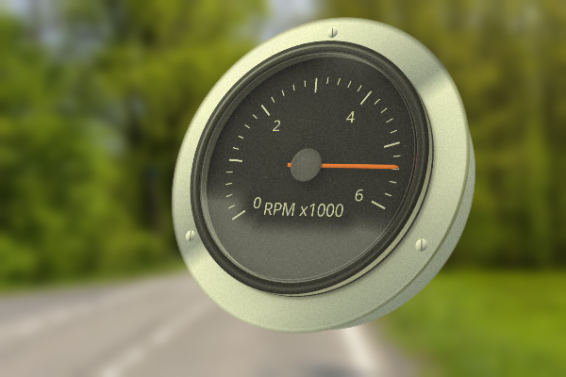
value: **5400** rpm
